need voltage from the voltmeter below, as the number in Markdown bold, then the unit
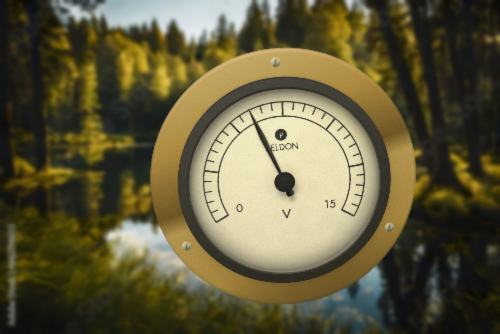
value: **6** V
